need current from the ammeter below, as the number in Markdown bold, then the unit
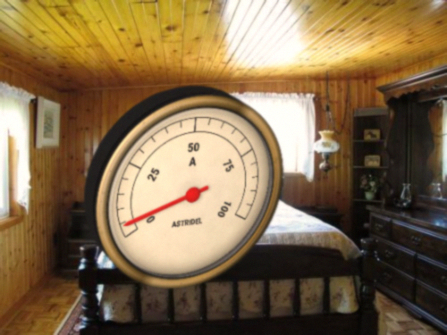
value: **5** A
